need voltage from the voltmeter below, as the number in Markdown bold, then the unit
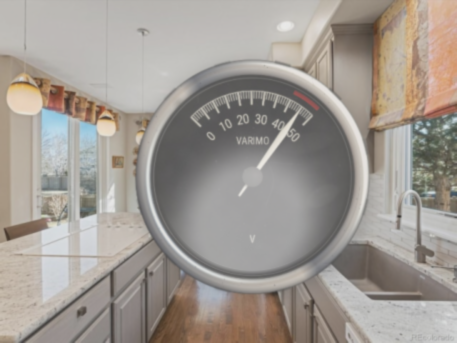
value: **45** V
